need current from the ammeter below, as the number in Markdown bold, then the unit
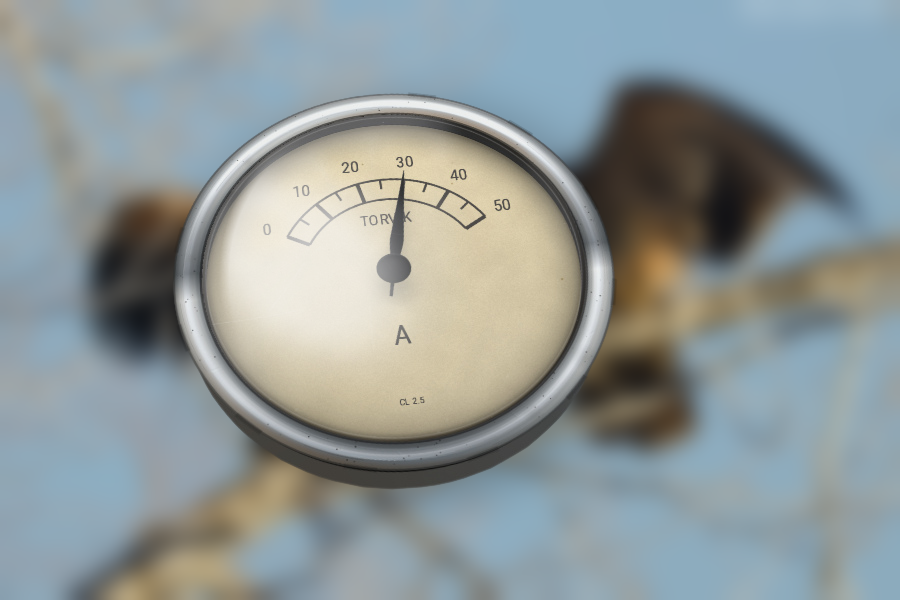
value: **30** A
